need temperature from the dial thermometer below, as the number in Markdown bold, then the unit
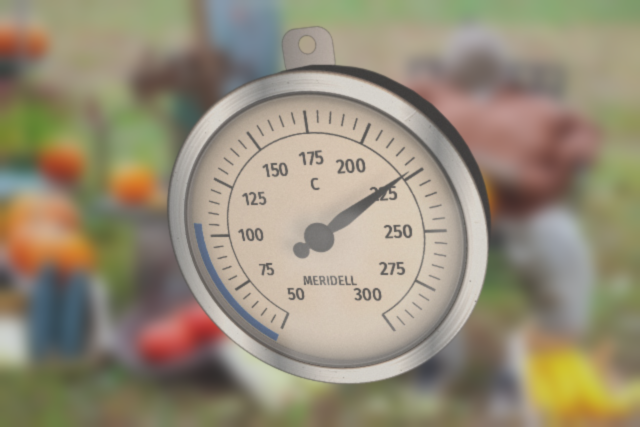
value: **222.5** °C
